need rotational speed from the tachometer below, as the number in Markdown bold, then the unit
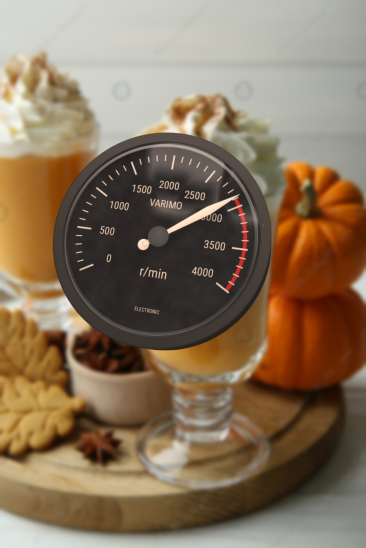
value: **2900** rpm
